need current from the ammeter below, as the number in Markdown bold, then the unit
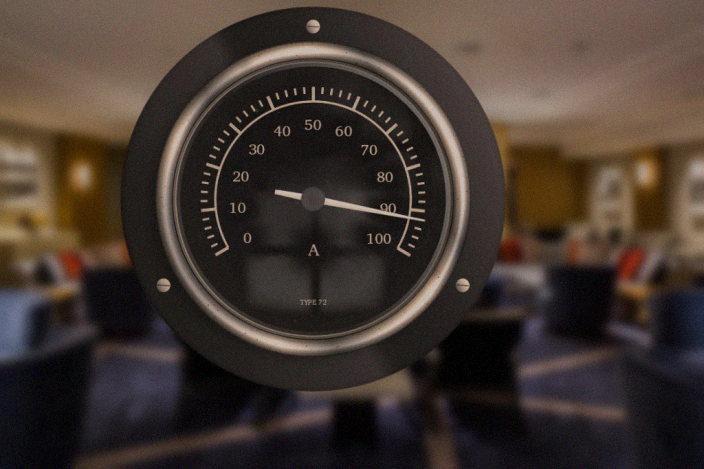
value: **92** A
